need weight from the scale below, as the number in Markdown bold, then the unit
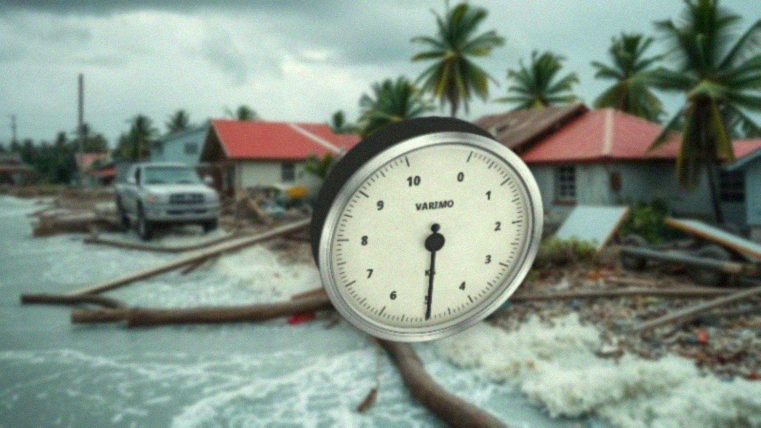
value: **5** kg
